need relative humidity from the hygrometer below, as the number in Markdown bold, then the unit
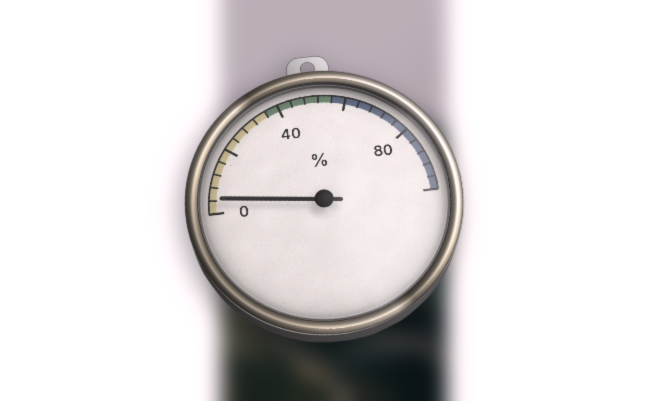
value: **4** %
